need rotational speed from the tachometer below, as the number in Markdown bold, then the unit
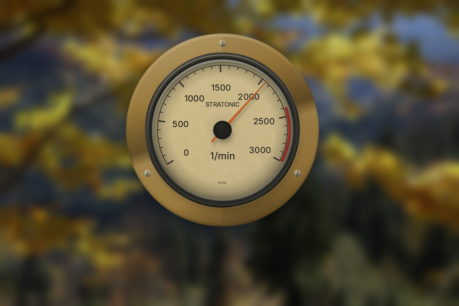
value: **2050** rpm
